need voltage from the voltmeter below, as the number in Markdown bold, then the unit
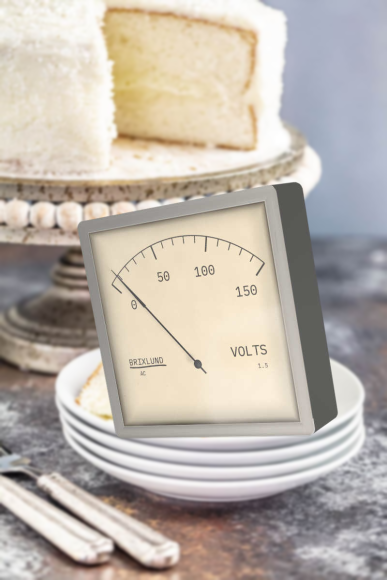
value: **10** V
